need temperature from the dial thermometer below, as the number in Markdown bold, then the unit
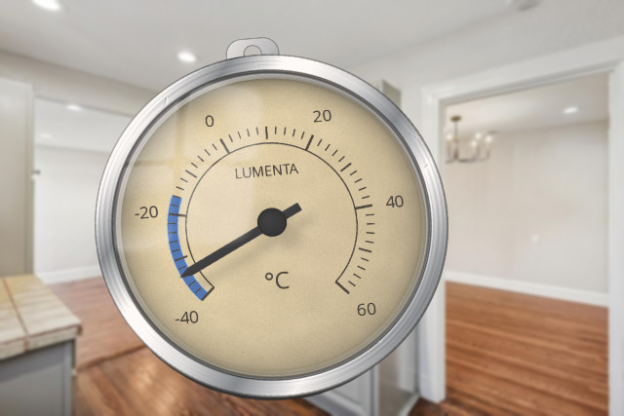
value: **-34** °C
